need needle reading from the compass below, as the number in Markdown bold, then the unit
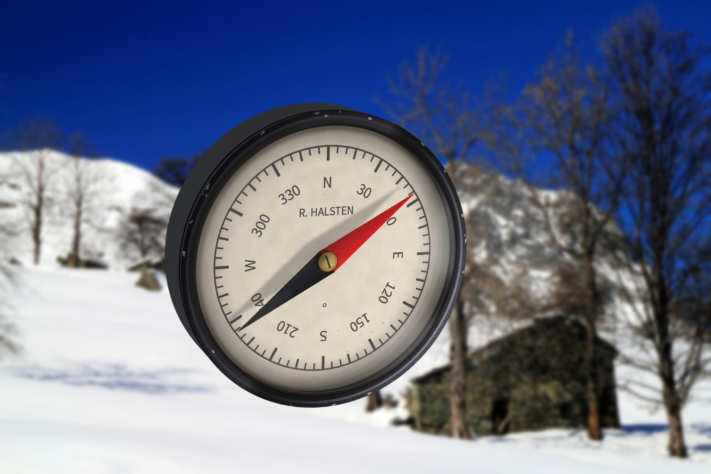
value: **55** °
